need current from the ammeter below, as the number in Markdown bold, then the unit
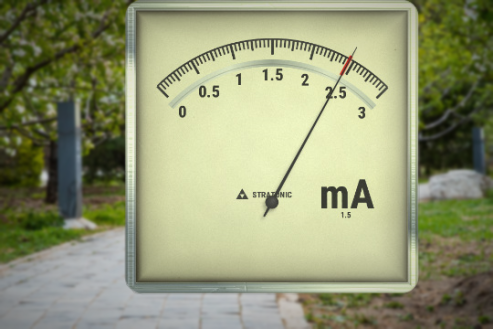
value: **2.45** mA
